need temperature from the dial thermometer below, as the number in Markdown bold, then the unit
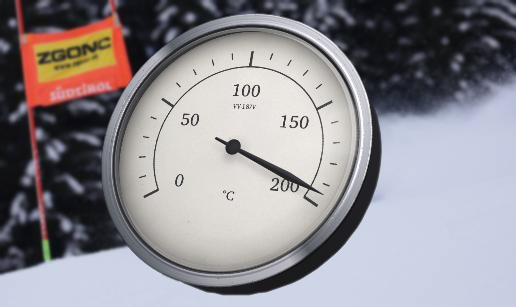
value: **195** °C
